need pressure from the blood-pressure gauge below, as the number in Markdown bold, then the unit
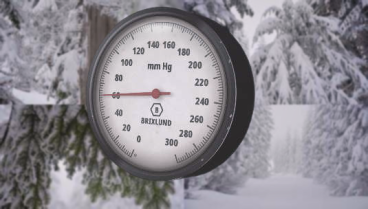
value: **60** mmHg
